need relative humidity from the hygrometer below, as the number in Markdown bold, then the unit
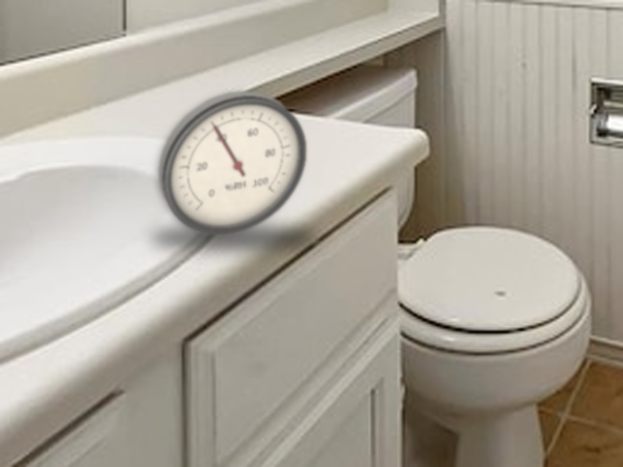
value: **40** %
